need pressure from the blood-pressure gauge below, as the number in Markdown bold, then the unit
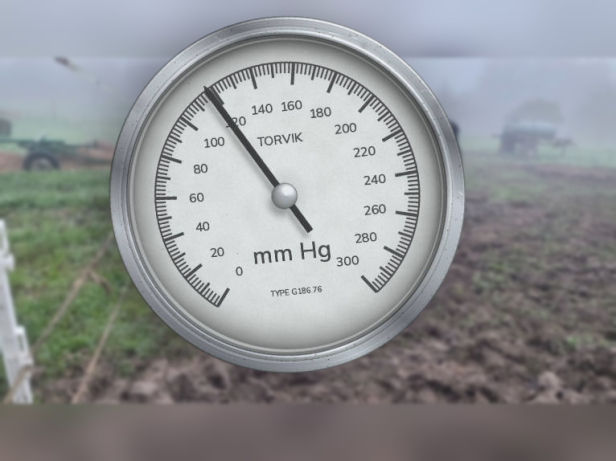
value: **118** mmHg
